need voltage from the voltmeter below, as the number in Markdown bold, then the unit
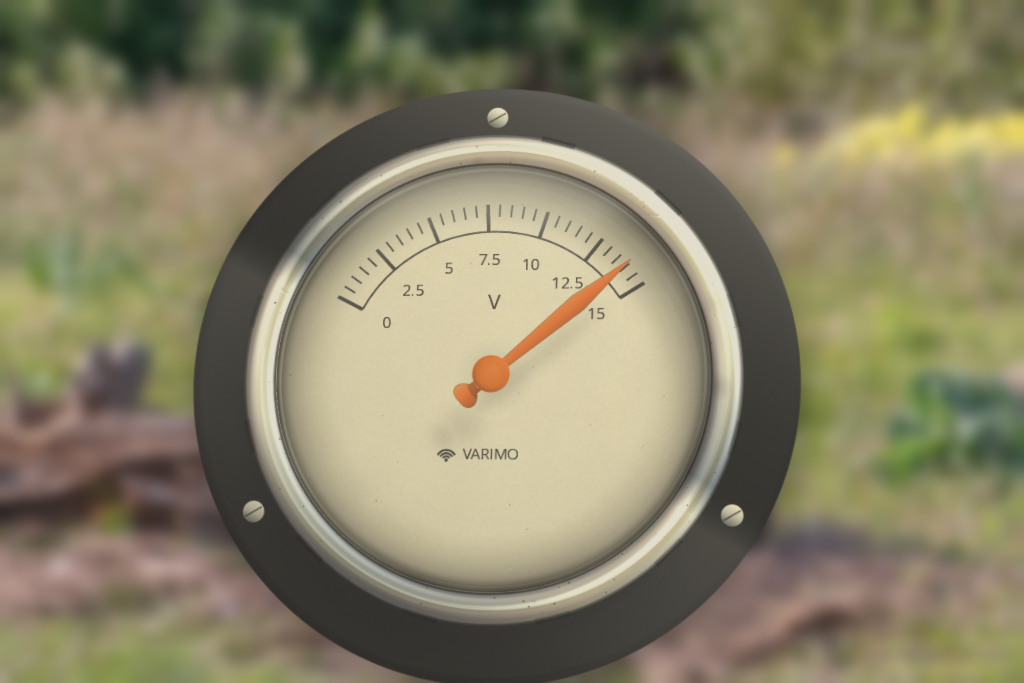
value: **14** V
